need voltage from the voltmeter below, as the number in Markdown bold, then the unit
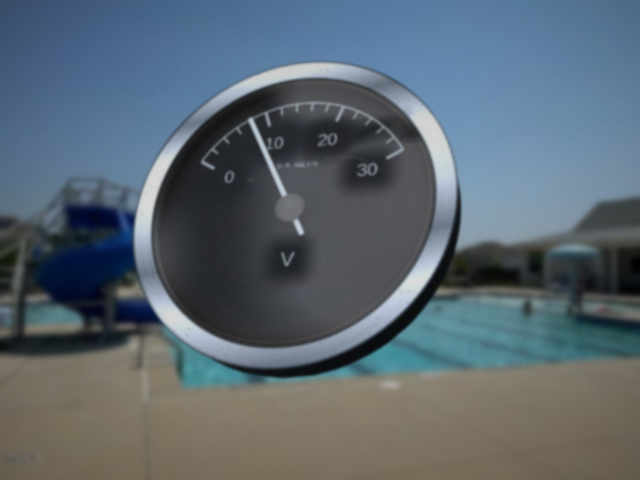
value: **8** V
